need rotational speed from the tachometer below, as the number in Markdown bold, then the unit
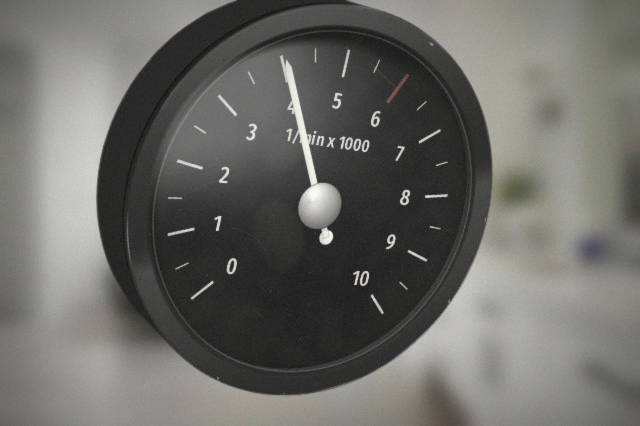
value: **4000** rpm
